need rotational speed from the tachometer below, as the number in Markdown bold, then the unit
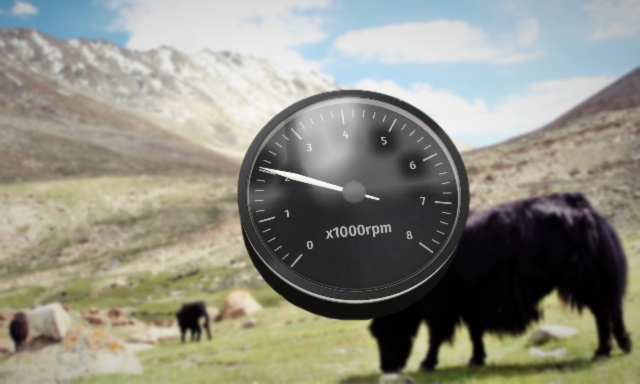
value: **2000** rpm
